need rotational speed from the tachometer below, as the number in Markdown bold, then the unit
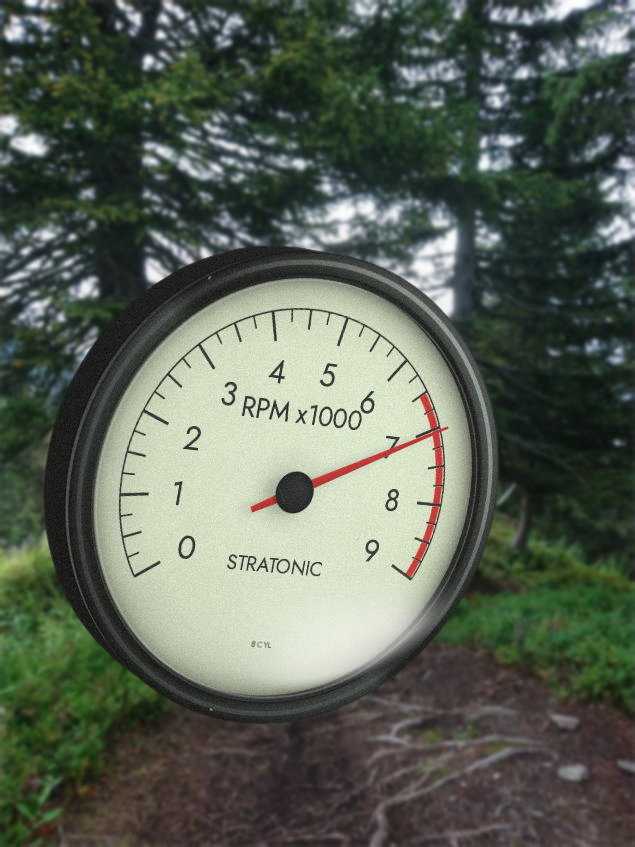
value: **7000** rpm
